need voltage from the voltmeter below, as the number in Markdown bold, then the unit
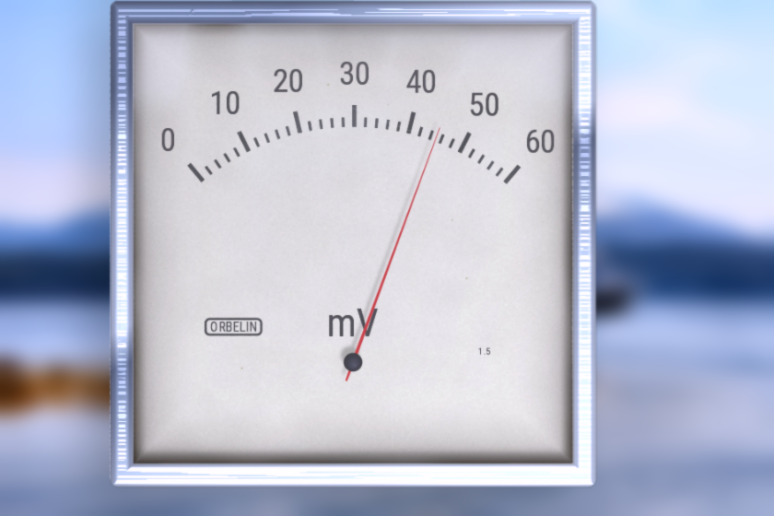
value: **45** mV
